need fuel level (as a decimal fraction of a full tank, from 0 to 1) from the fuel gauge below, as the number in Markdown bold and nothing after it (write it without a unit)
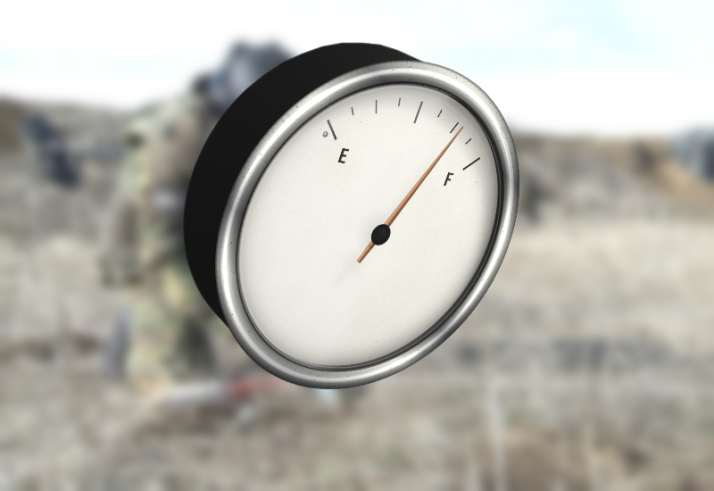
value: **0.75**
